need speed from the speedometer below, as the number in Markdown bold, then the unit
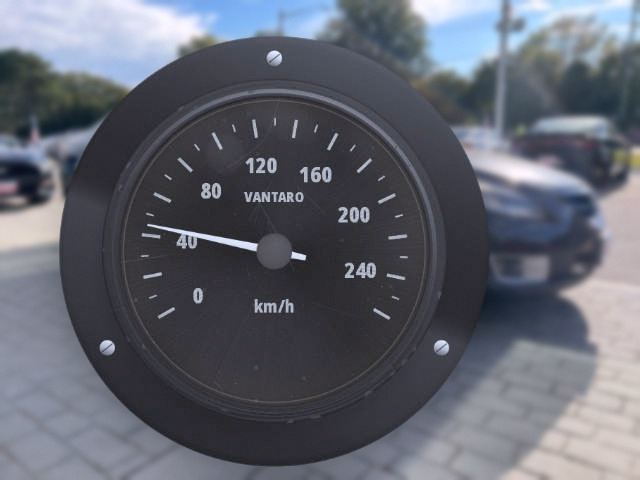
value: **45** km/h
